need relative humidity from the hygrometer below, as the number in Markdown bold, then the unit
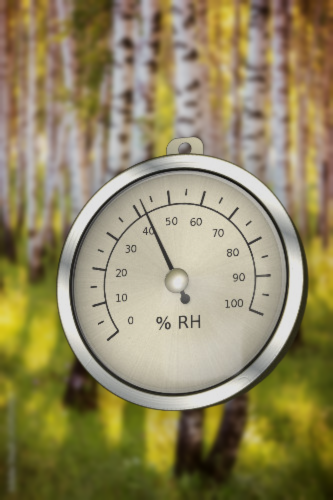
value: **42.5** %
